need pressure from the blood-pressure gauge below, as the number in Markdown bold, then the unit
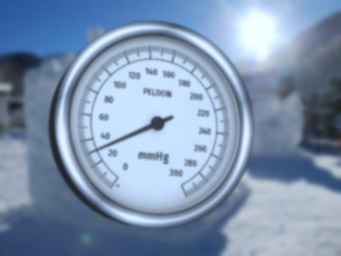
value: **30** mmHg
